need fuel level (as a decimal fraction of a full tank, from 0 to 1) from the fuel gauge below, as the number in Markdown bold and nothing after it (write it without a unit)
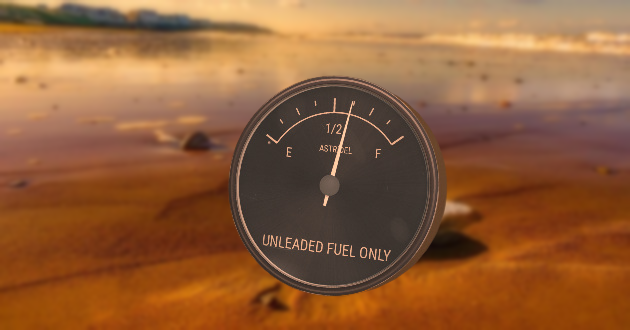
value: **0.625**
